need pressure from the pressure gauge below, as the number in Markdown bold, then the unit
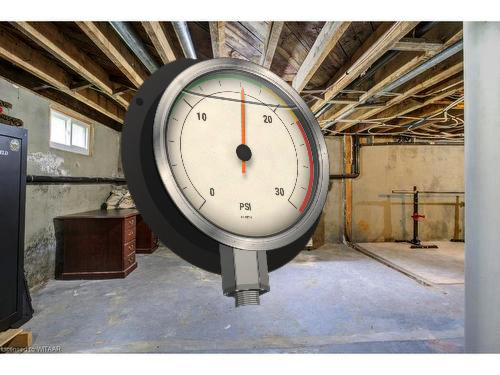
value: **16** psi
